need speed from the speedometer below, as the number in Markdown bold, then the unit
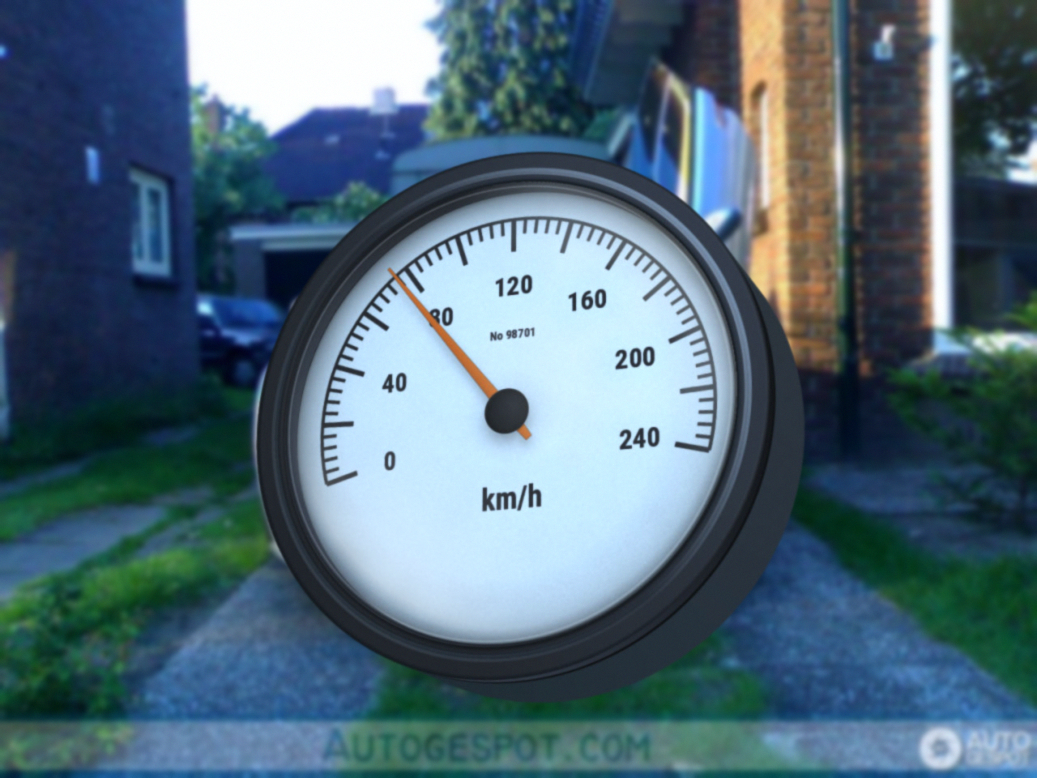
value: **76** km/h
